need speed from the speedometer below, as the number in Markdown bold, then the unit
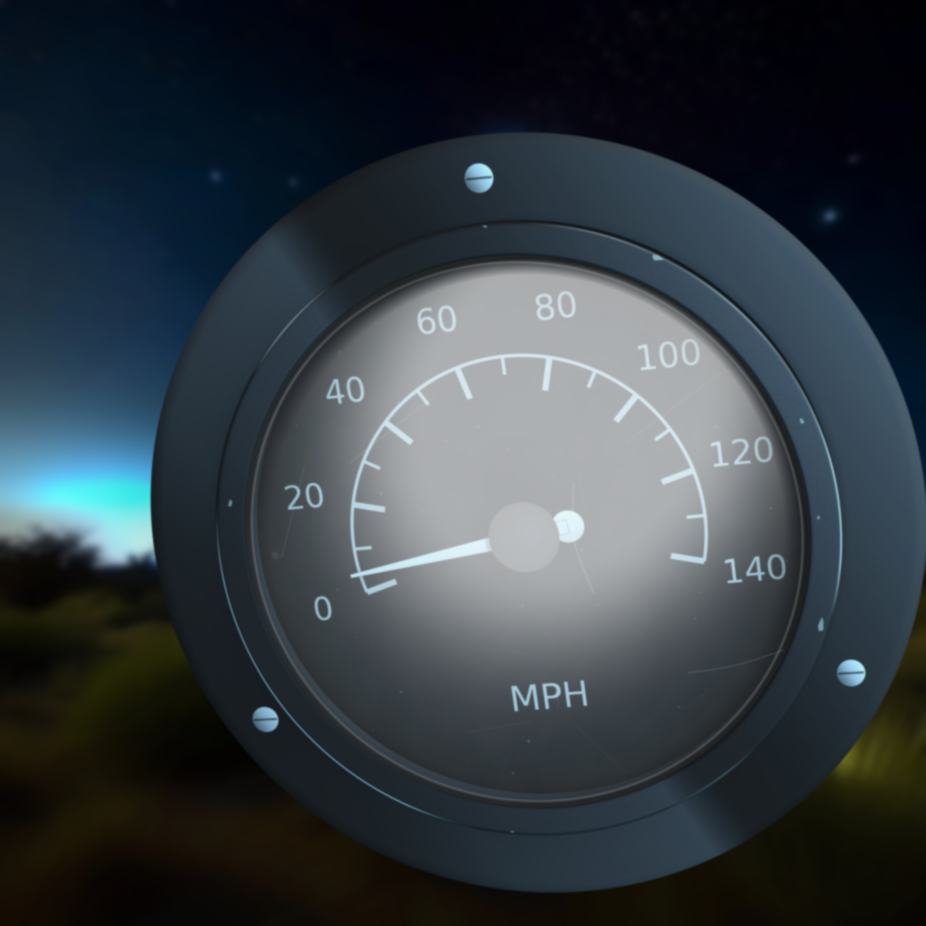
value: **5** mph
